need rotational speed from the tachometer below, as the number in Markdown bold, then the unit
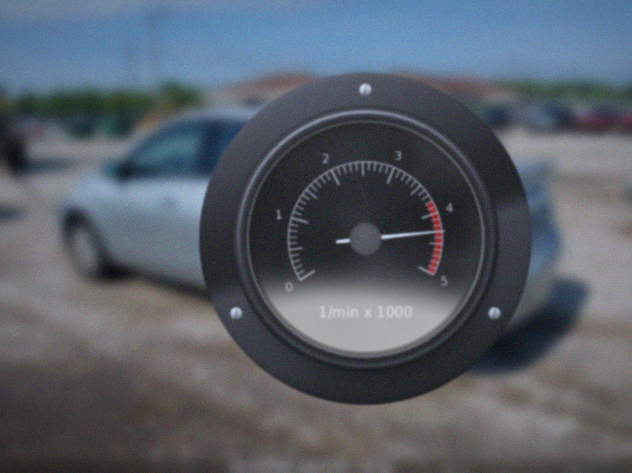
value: **4300** rpm
